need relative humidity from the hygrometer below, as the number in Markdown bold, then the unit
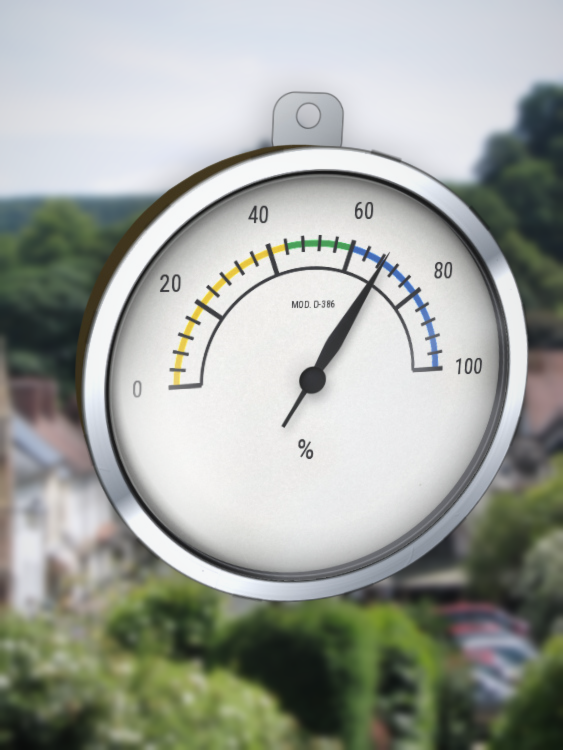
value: **68** %
